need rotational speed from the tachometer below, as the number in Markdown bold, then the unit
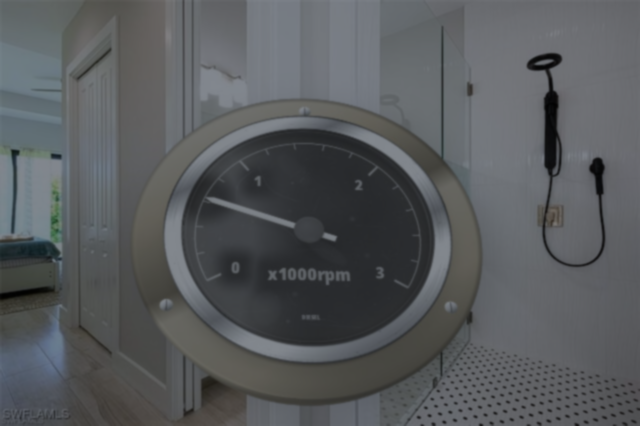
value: **600** rpm
